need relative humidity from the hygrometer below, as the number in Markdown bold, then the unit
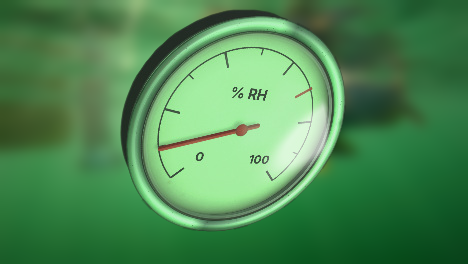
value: **10** %
